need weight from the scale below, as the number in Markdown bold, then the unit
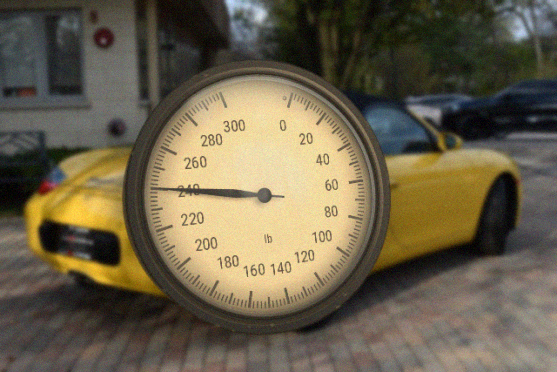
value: **240** lb
